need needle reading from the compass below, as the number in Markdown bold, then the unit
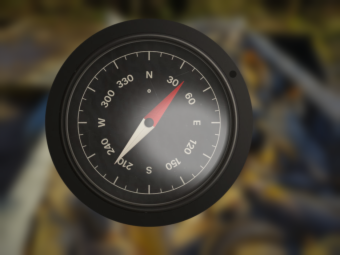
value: **40** °
